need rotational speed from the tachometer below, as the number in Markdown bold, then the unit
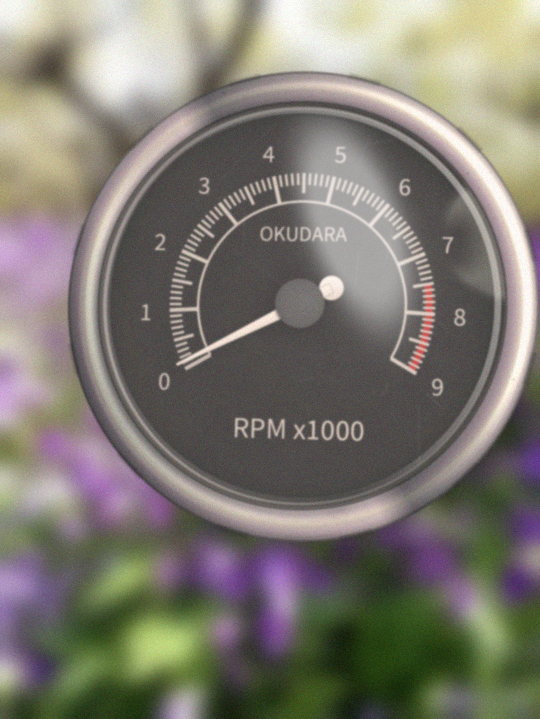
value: **100** rpm
